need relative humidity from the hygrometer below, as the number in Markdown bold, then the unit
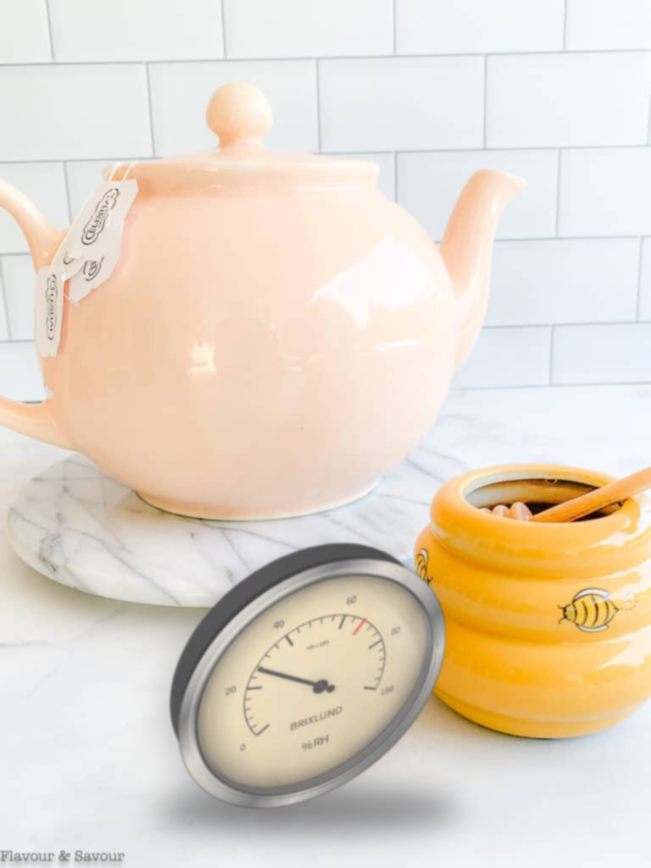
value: **28** %
